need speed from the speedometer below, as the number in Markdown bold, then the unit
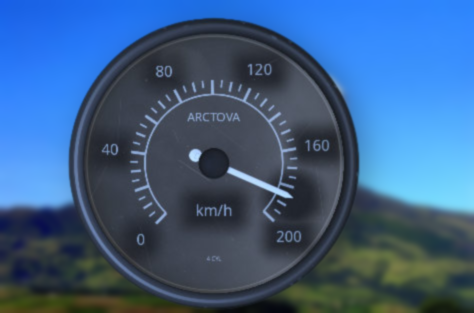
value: **185** km/h
